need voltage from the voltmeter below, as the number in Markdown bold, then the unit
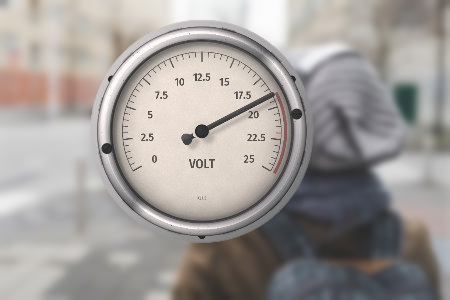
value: **19** V
